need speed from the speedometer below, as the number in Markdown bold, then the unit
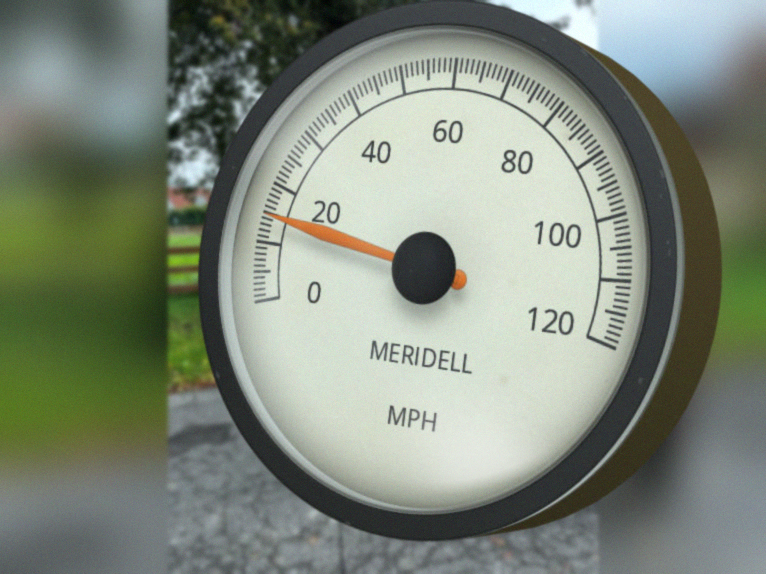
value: **15** mph
